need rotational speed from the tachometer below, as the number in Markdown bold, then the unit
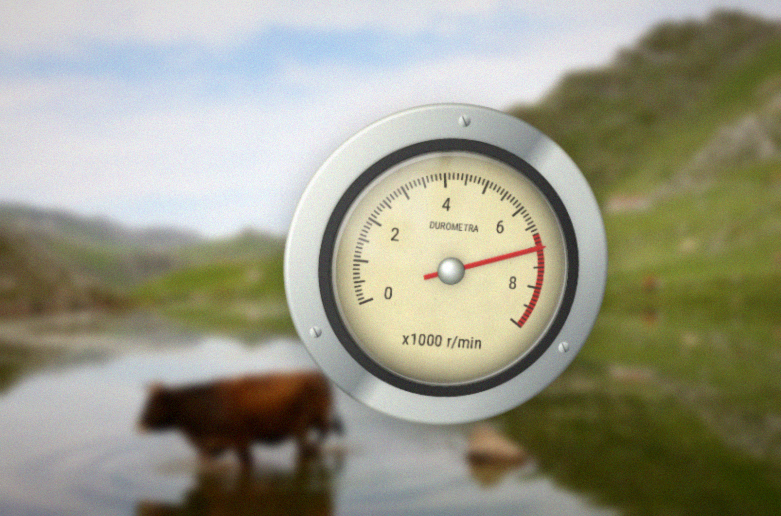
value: **7000** rpm
